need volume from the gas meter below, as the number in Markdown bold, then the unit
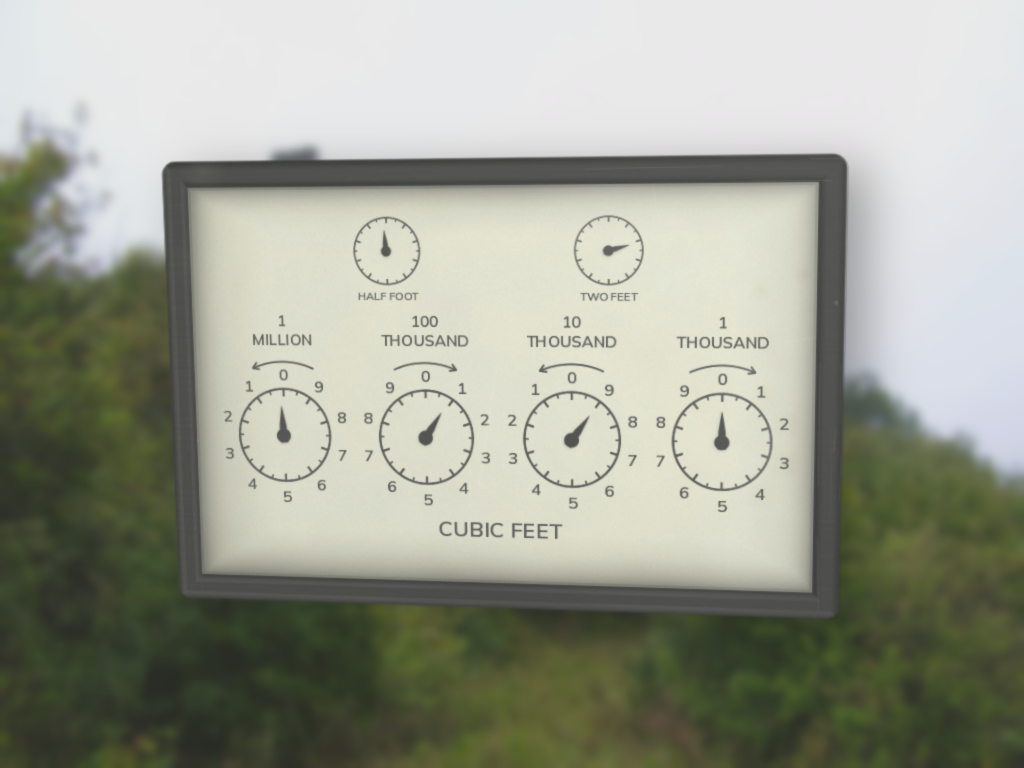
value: **9000** ft³
